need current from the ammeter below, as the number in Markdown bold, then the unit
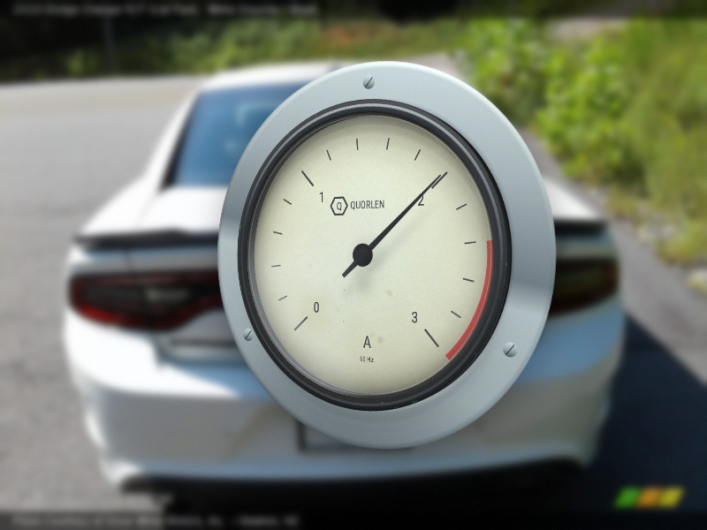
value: **2** A
